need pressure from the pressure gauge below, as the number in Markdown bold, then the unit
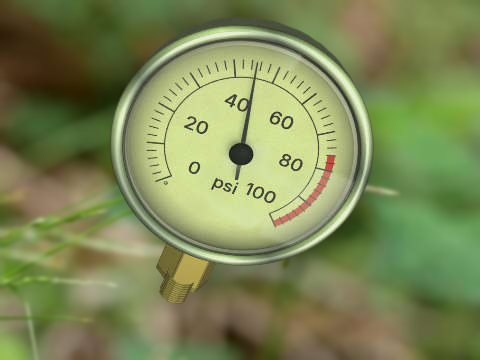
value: **45** psi
